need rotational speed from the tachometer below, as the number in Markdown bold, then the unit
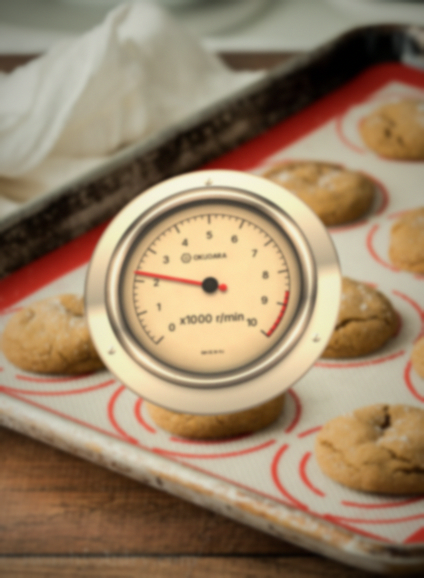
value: **2200** rpm
